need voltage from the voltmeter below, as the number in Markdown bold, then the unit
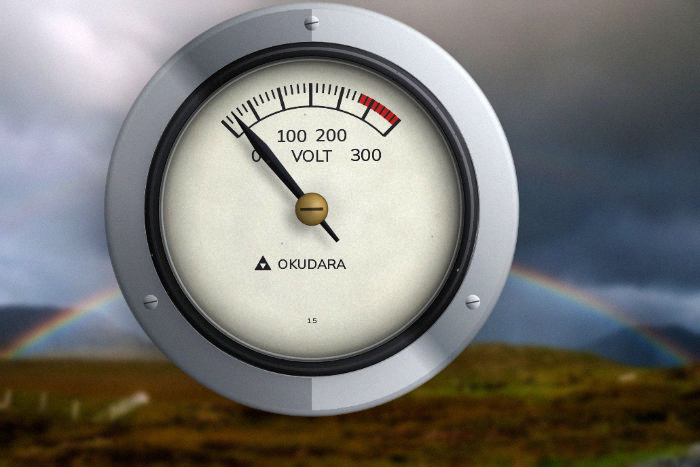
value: **20** V
